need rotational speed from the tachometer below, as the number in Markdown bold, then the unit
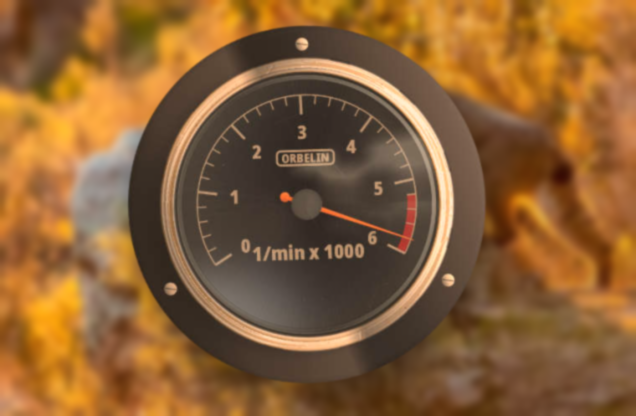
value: **5800** rpm
